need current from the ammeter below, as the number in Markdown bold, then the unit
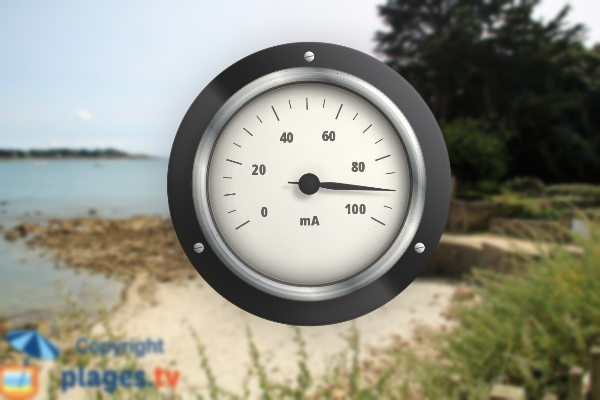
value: **90** mA
